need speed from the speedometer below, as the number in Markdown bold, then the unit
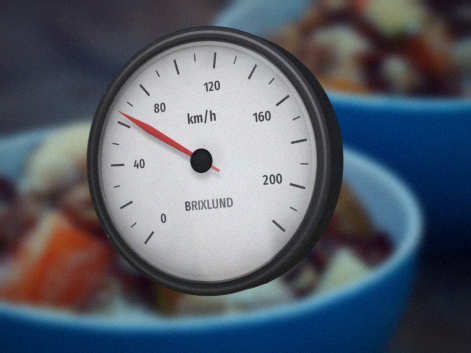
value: **65** km/h
